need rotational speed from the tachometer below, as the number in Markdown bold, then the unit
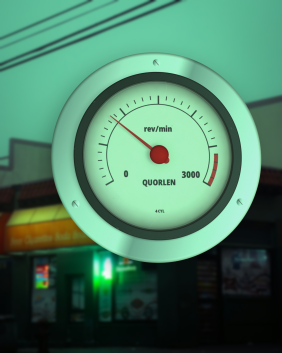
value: **850** rpm
